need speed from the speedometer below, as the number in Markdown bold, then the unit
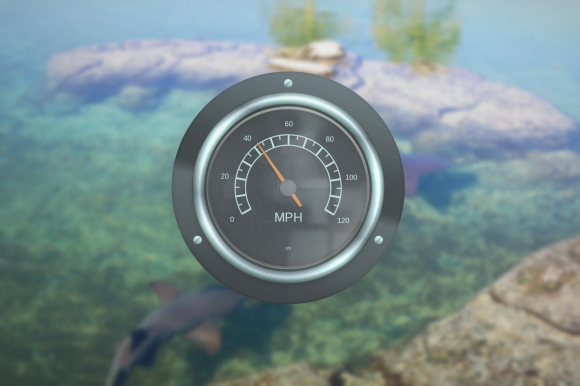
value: **42.5** mph
